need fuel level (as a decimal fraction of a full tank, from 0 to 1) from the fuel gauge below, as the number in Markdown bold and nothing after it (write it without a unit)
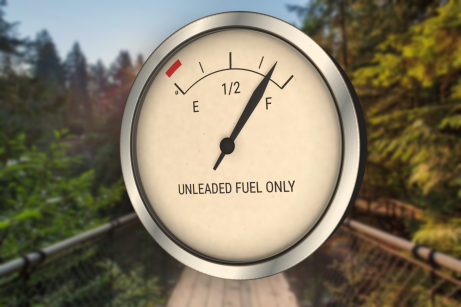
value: **0.875**
